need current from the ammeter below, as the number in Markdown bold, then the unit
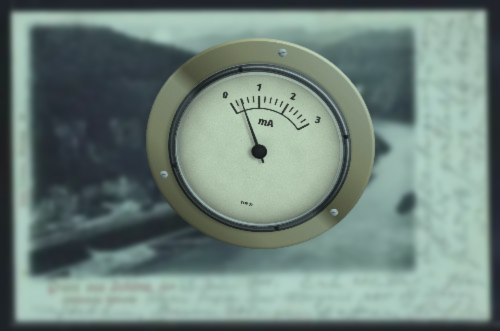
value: **0.4** mA
